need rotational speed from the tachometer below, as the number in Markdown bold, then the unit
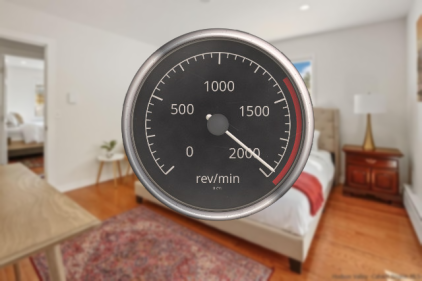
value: **1950** rpm
